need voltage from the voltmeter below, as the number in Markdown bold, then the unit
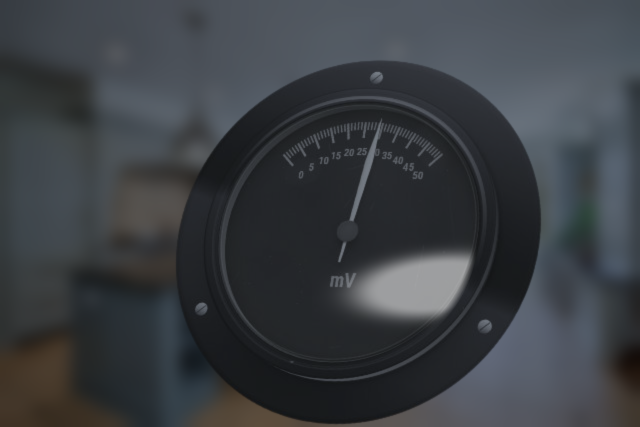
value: **30** mV
